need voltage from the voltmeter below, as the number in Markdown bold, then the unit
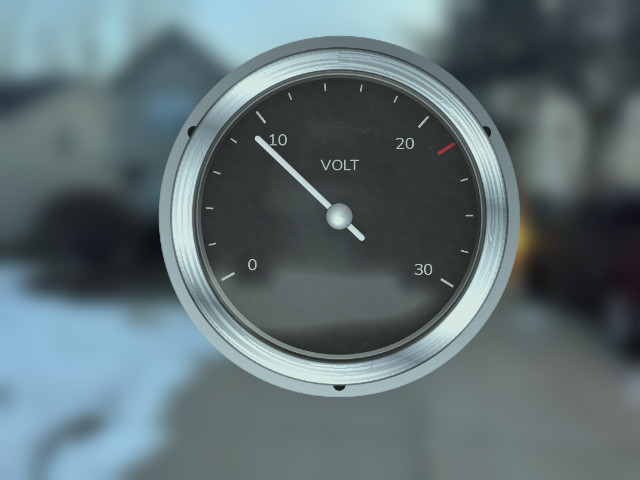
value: **9** V
